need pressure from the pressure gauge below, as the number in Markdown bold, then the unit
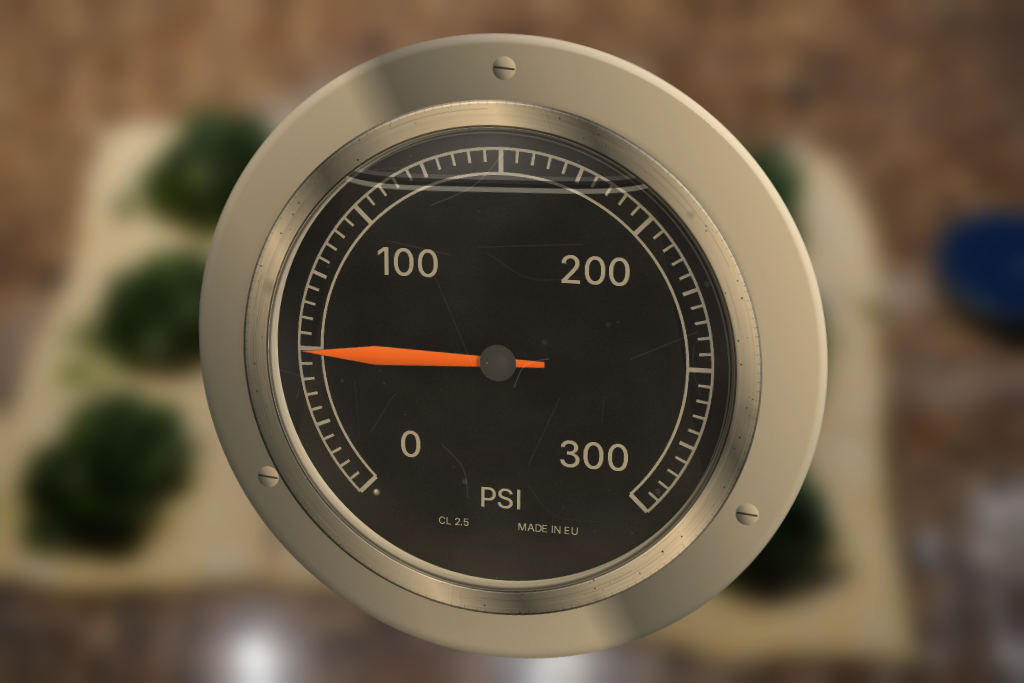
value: **50** psi
